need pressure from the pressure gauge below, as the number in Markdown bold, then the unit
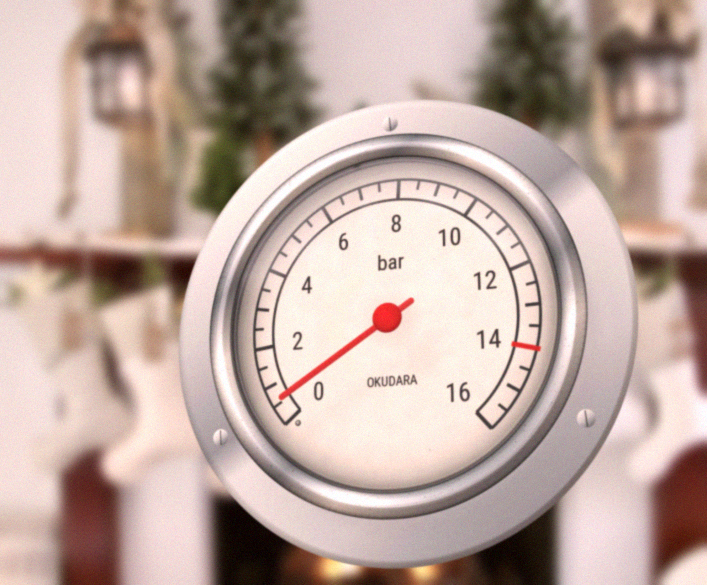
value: **0.5** bar
